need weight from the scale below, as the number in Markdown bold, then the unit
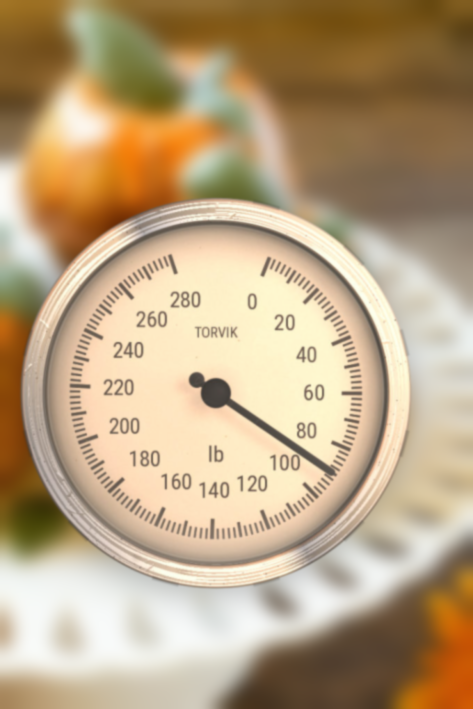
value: **90** lb
